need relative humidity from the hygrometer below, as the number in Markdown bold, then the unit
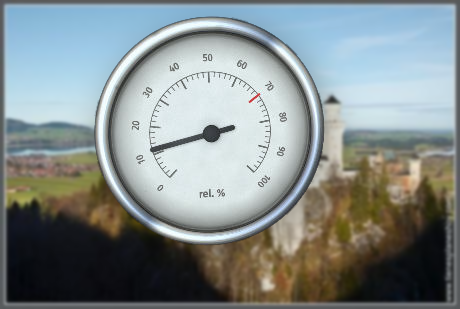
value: **12** %
